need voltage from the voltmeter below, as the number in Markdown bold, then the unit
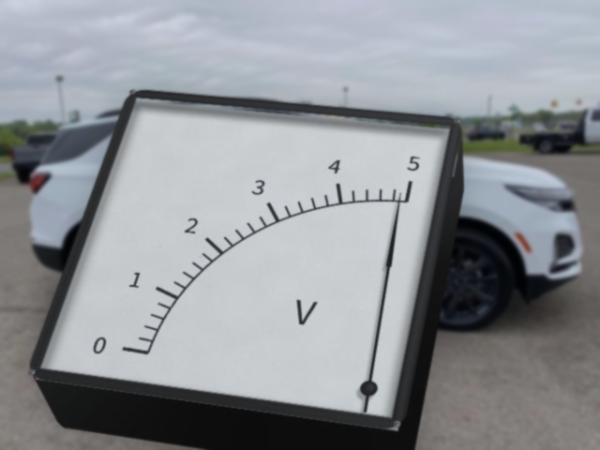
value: **4.9** V
